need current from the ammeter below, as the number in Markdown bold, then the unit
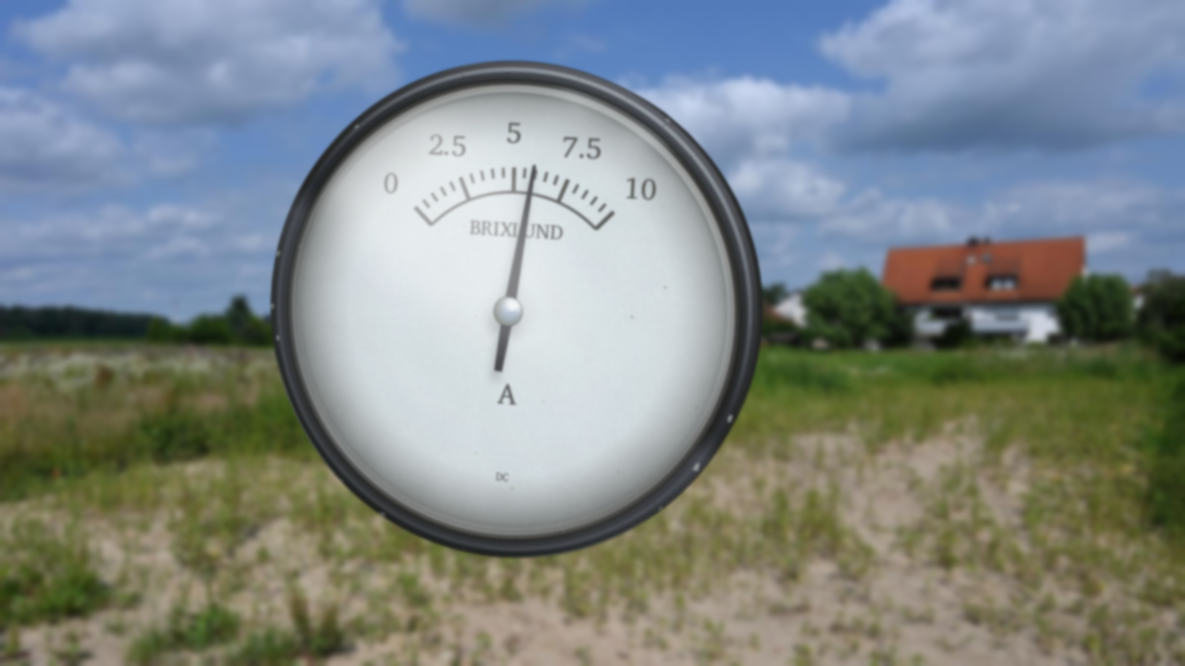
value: **6** A
